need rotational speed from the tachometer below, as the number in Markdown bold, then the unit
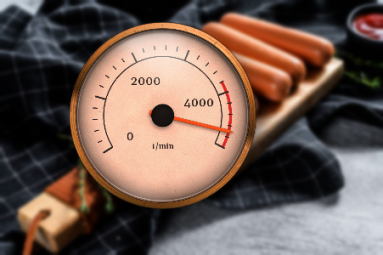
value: **4700** rpm
